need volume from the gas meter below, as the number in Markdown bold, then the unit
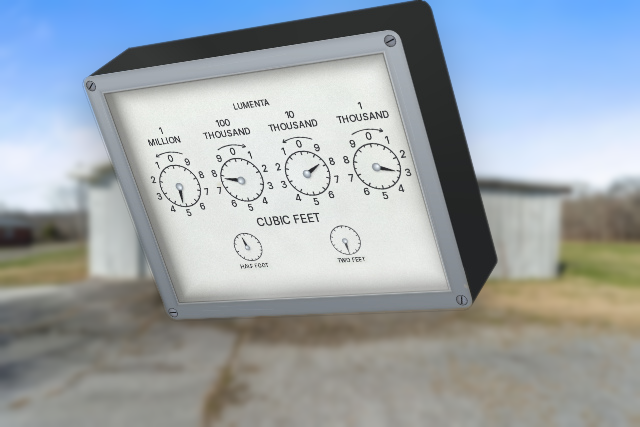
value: **478300** ft³
